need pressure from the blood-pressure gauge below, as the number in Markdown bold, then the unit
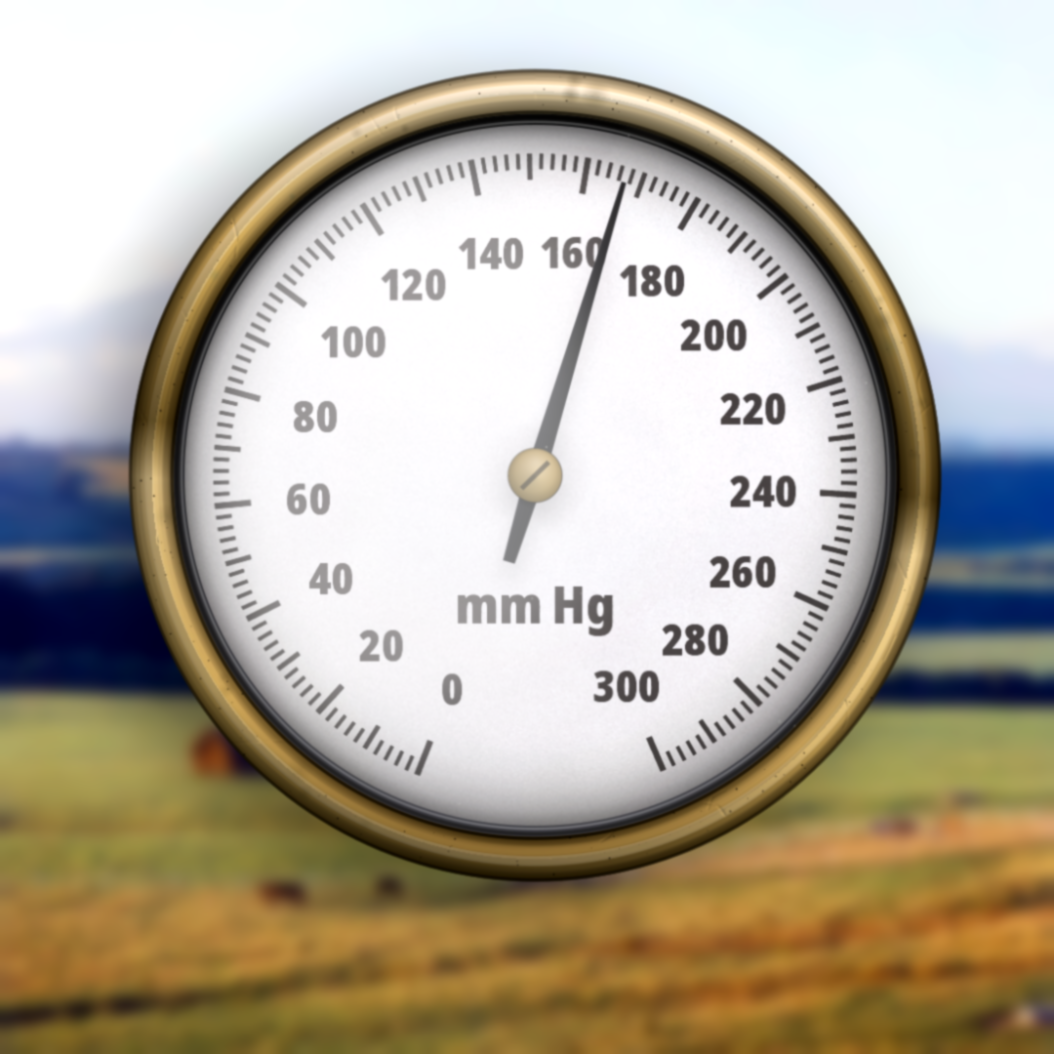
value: **167** mmHg
